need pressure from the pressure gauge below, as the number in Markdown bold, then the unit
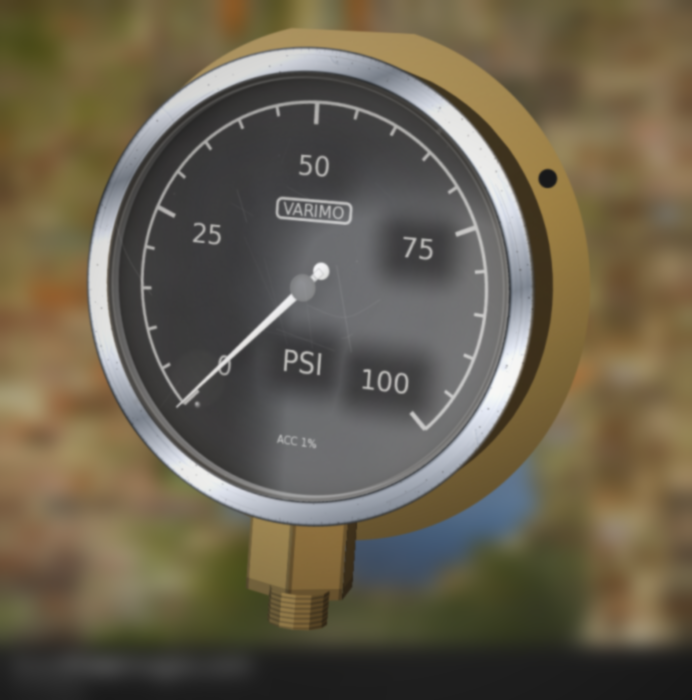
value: **0** psi
